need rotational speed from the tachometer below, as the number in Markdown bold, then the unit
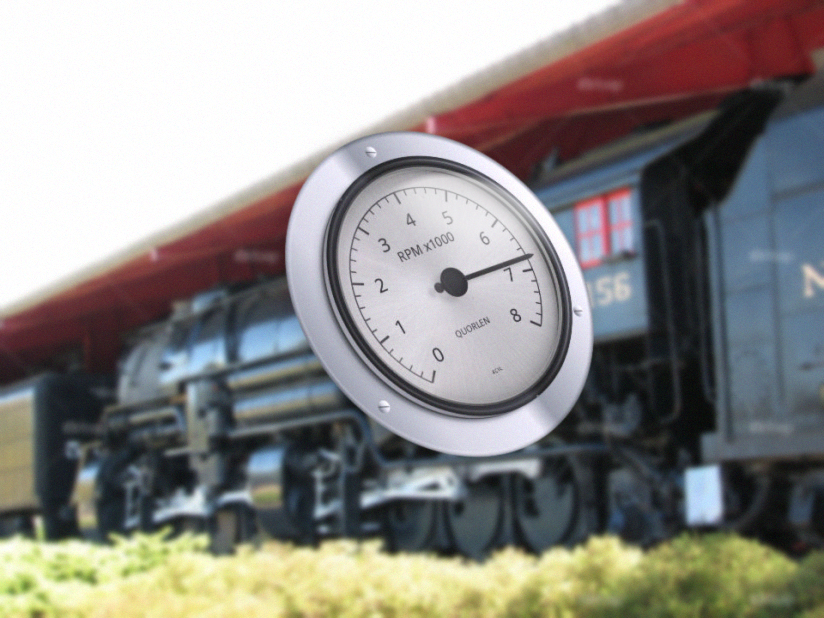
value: **6800** rpm
